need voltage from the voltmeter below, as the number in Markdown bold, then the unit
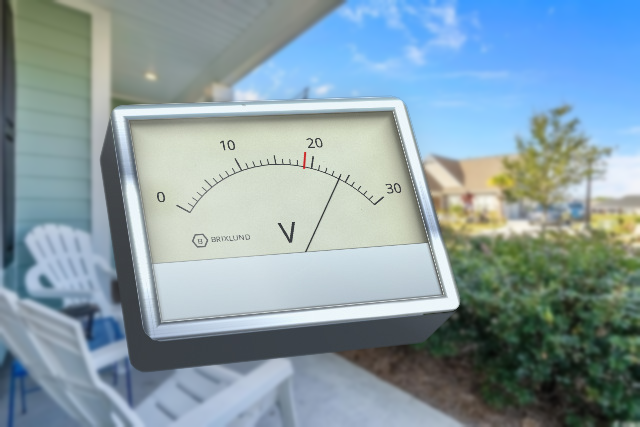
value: **24** V
